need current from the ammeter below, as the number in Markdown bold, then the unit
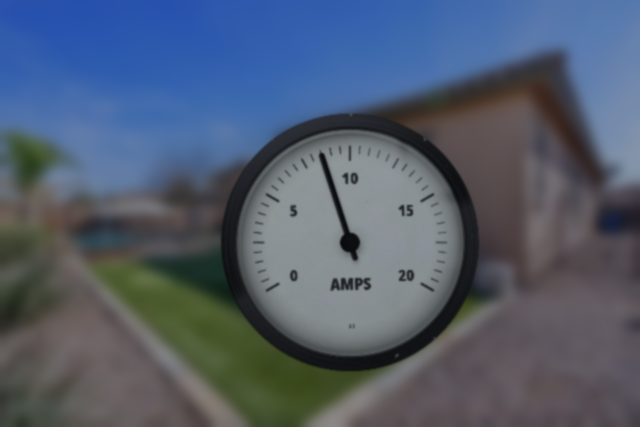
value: **8.5** A
